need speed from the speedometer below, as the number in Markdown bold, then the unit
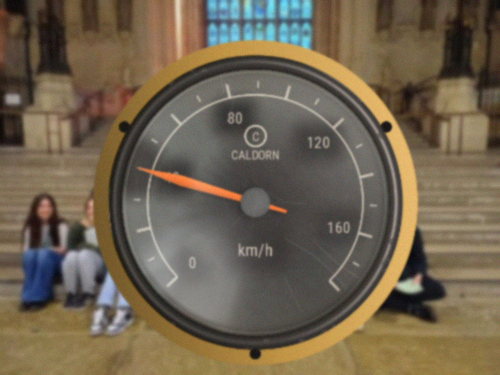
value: **40** km/h
